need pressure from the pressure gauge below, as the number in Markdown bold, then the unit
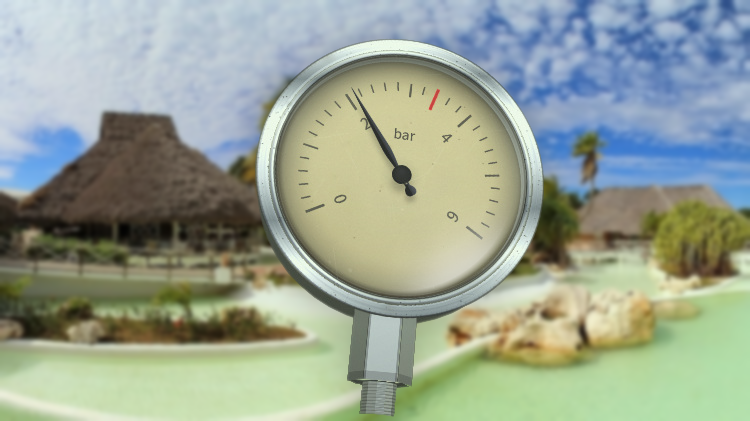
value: **2.1** bar
